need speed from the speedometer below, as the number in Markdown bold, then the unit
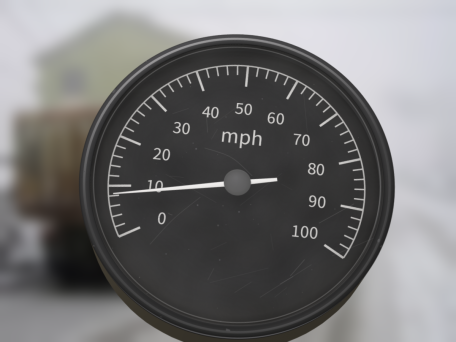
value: **8** mph
